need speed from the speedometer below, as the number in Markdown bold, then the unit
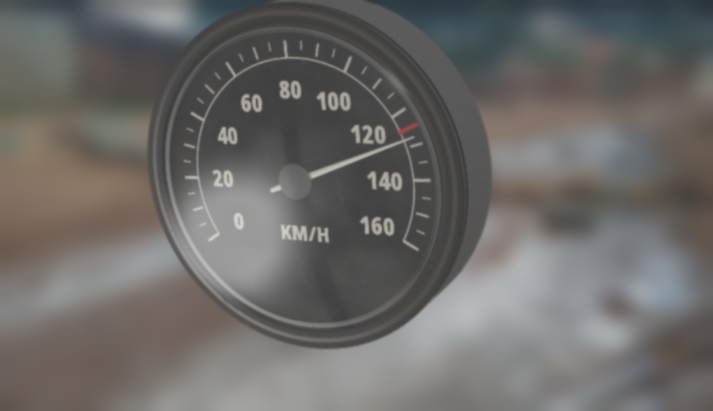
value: **127.5** km/h
